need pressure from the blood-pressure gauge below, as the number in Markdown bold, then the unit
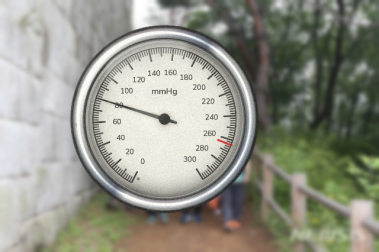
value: **80** mmHg
